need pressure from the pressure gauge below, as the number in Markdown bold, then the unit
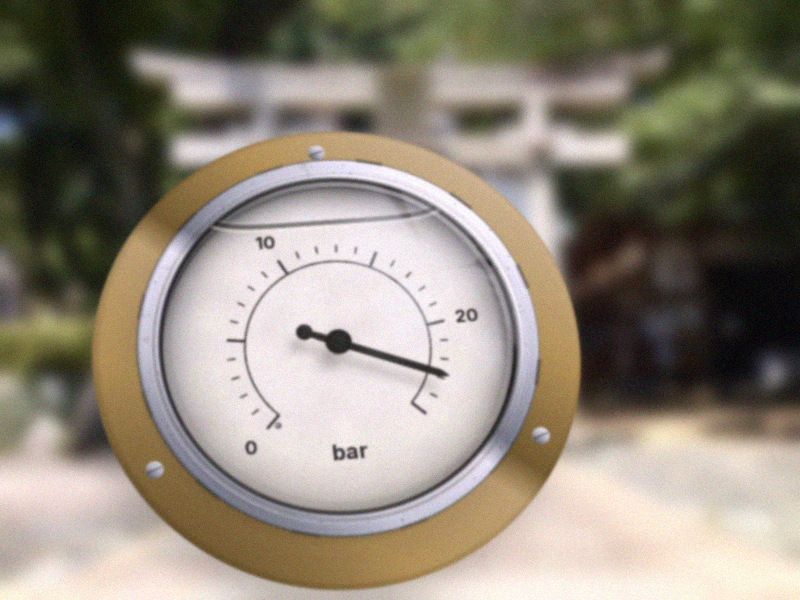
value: **23** bar
